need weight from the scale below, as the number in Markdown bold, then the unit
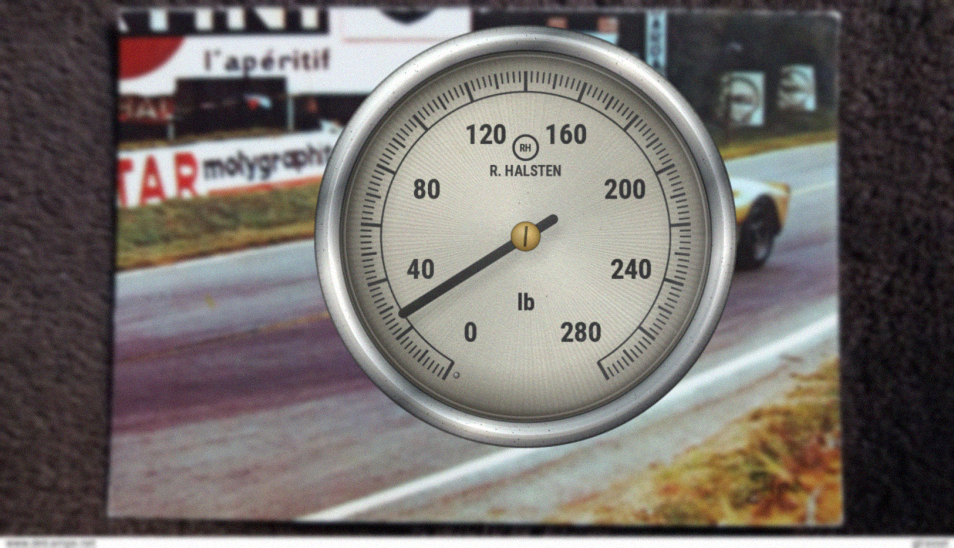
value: **26** lb
